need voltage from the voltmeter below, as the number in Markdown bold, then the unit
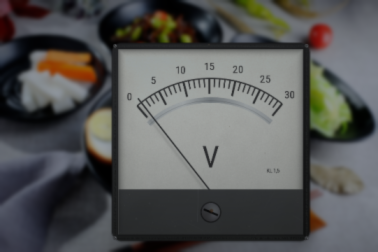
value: **1** V
